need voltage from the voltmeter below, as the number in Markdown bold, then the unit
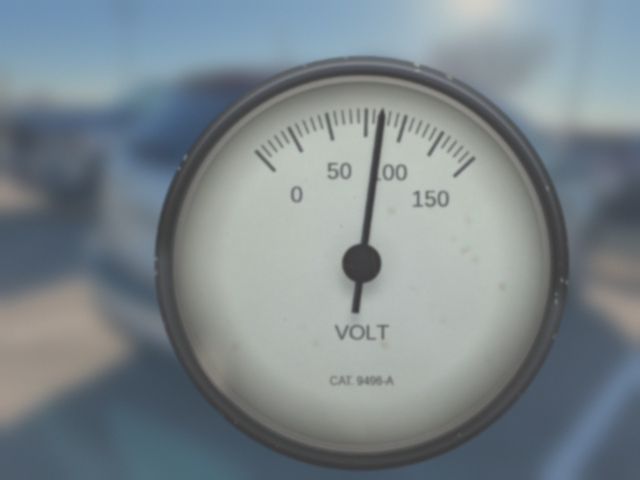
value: **85** V
